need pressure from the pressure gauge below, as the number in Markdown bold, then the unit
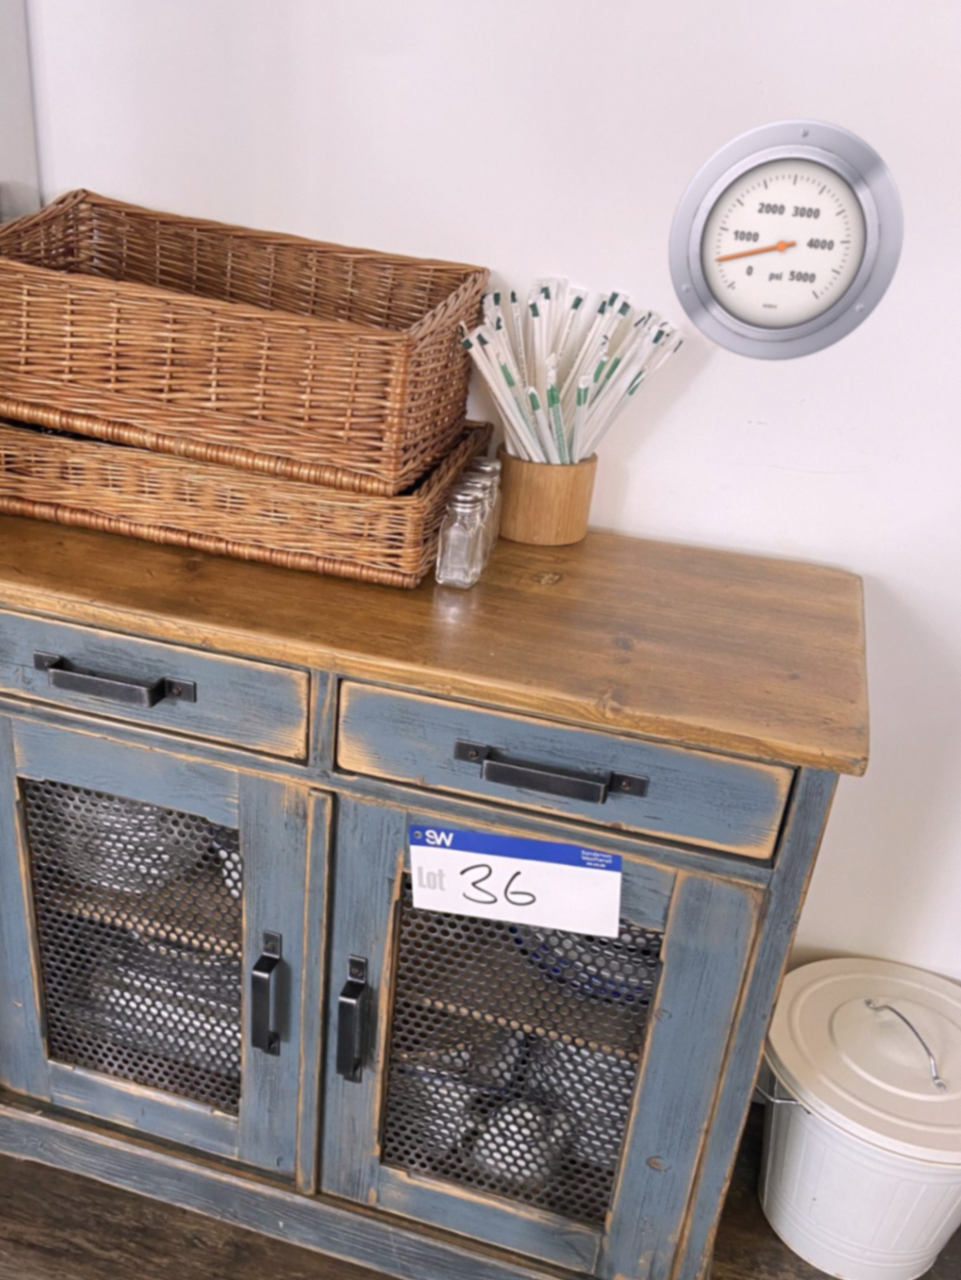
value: **500** psi
